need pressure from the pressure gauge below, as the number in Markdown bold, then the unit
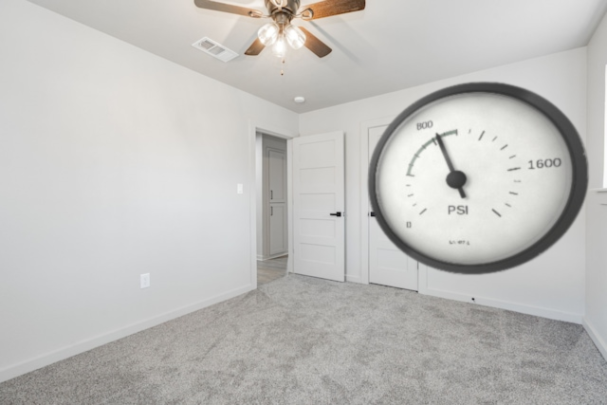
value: **850** psi
